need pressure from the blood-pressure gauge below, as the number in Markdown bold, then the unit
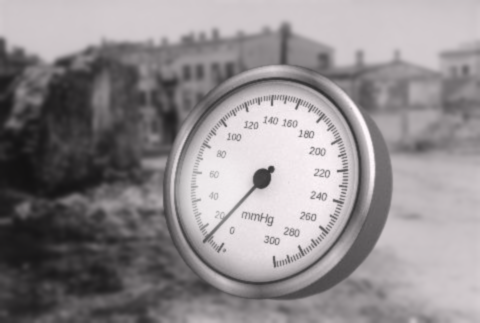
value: **10** mmHg
